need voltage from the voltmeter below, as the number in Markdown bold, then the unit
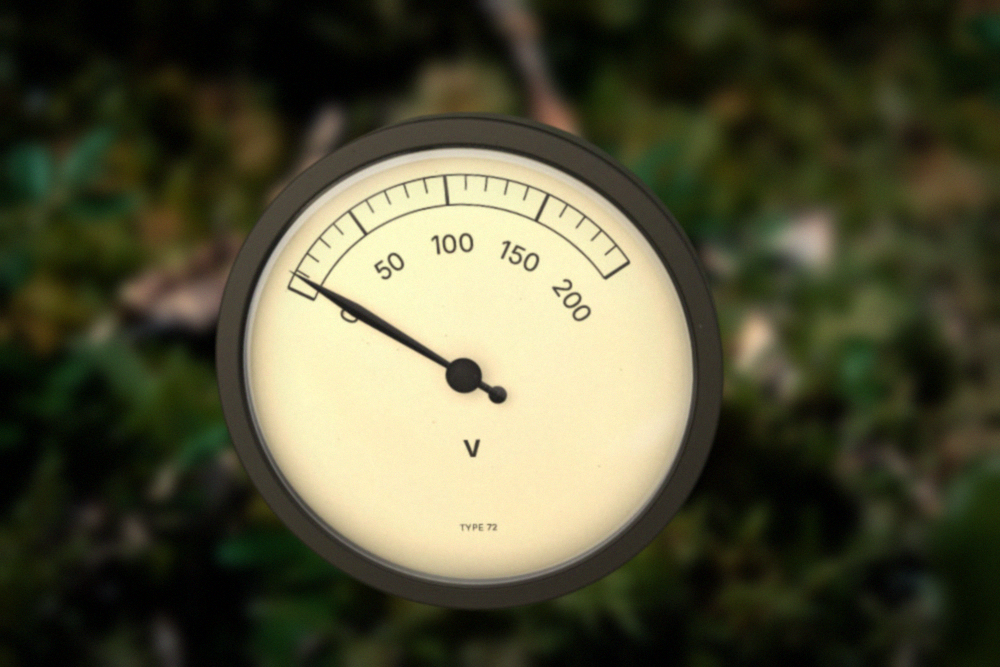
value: **10** V
